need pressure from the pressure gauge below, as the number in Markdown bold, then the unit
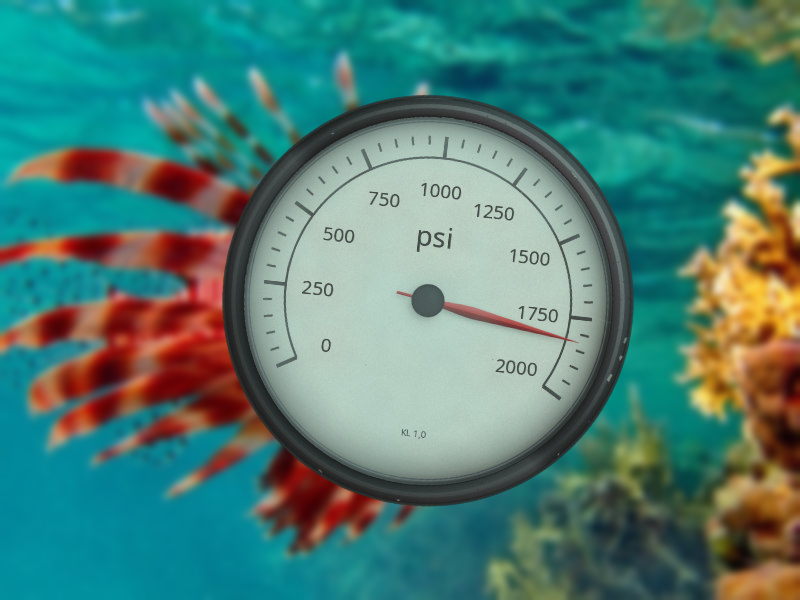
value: **1825** psi
